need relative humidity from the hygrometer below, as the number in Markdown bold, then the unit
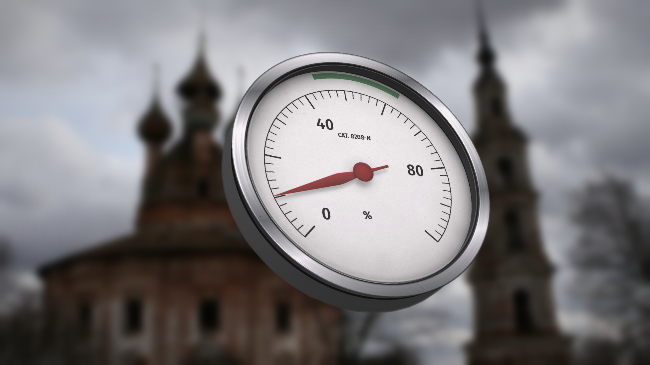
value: **10** %
